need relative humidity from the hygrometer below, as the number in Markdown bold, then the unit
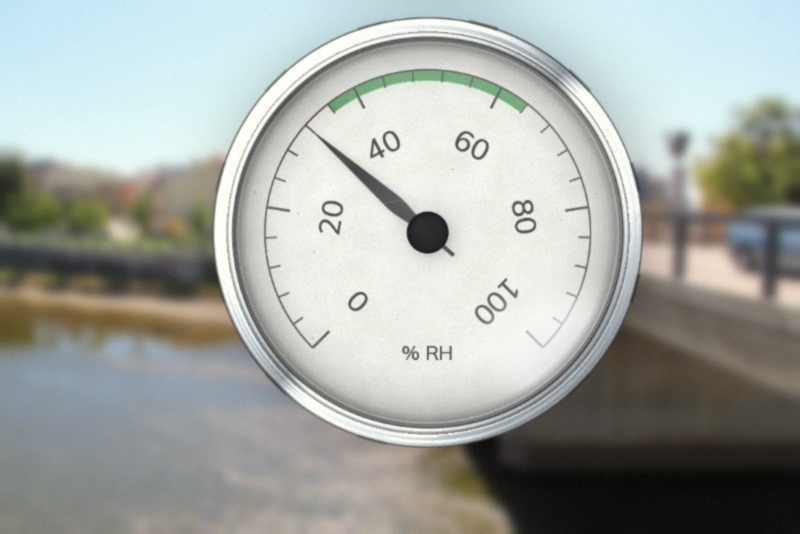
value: **32** %
